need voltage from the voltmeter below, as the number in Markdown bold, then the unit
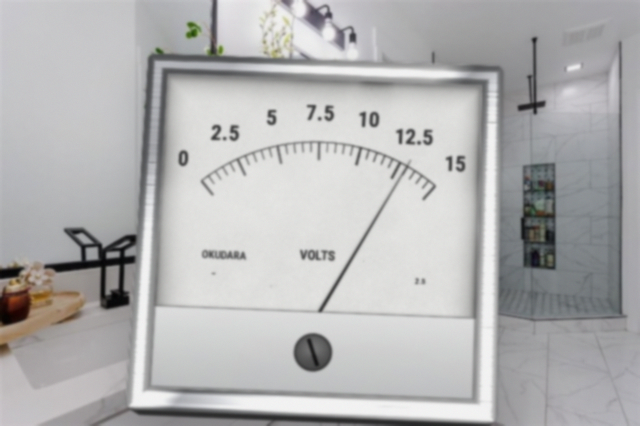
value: **13** V
